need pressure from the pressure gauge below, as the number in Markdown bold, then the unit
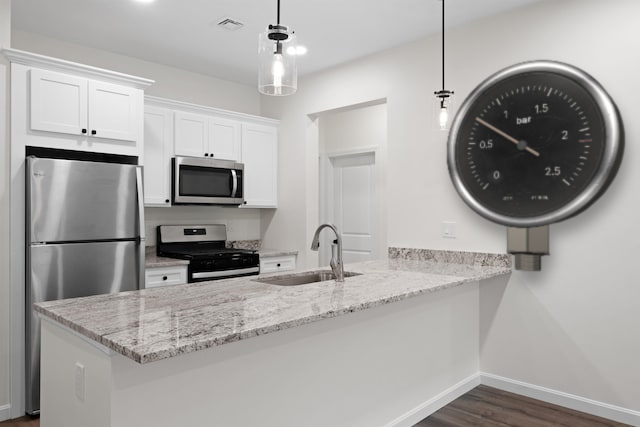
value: **0.75** bar
